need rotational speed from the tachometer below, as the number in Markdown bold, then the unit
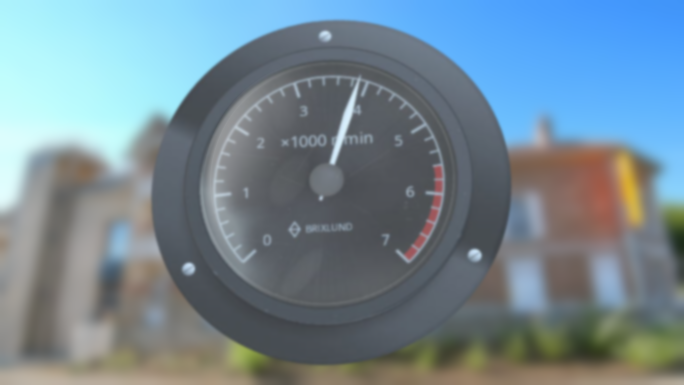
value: **3900** rpm
